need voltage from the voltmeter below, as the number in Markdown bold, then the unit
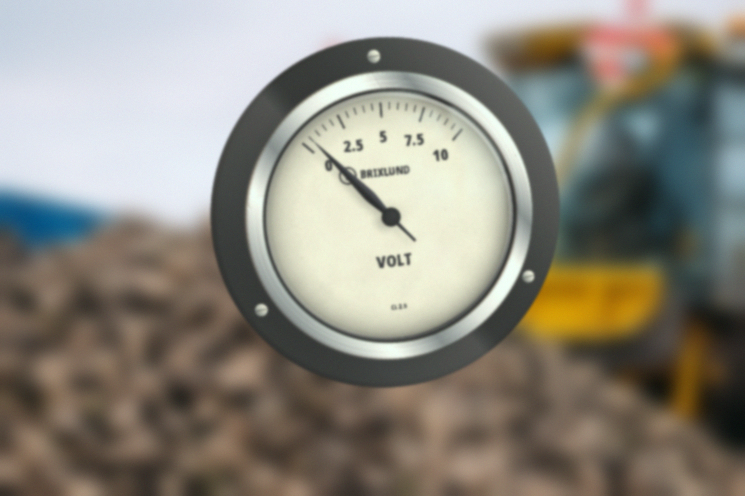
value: **0.5** V
